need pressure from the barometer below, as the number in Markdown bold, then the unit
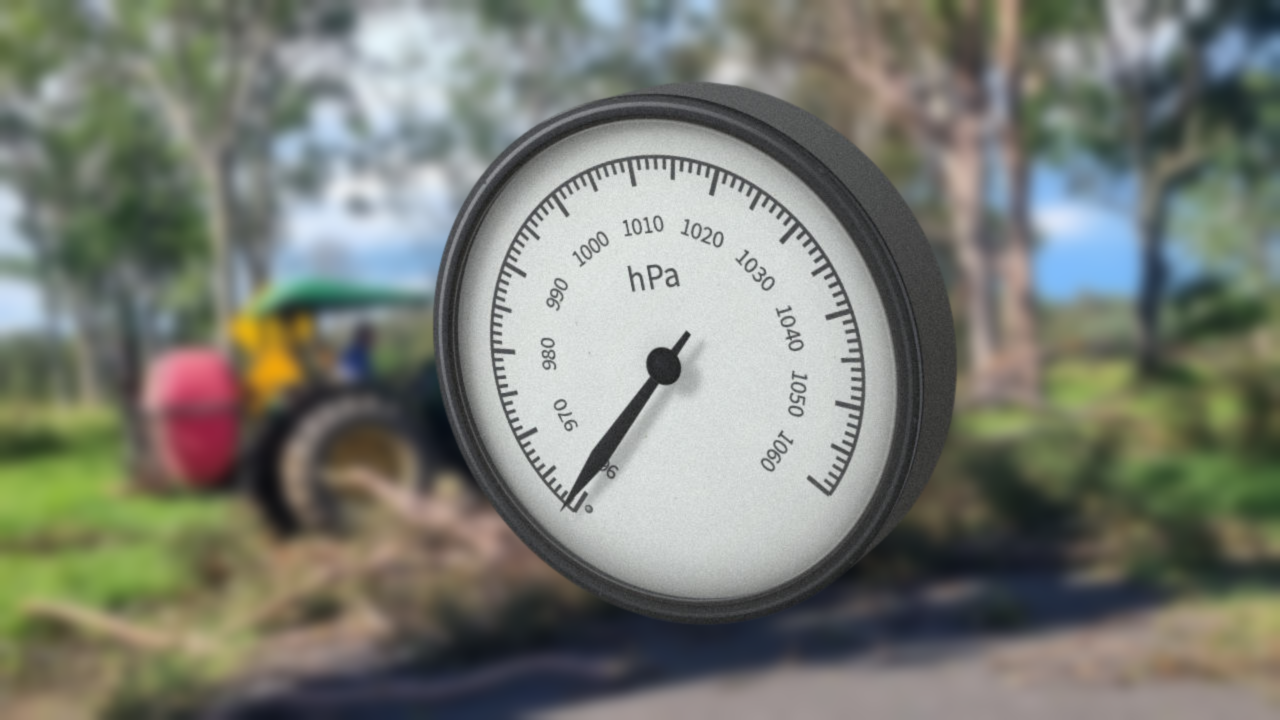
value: **961** hPa
